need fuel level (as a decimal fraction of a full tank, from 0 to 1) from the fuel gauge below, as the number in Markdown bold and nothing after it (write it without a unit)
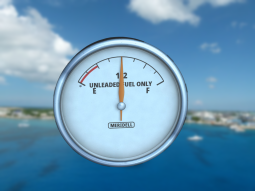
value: **0.5**
